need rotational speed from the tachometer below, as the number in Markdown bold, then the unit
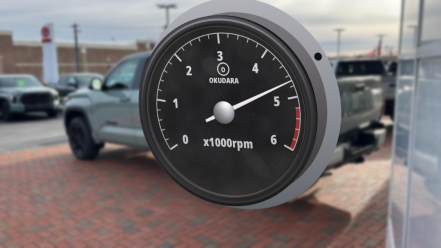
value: **4700** rpm
